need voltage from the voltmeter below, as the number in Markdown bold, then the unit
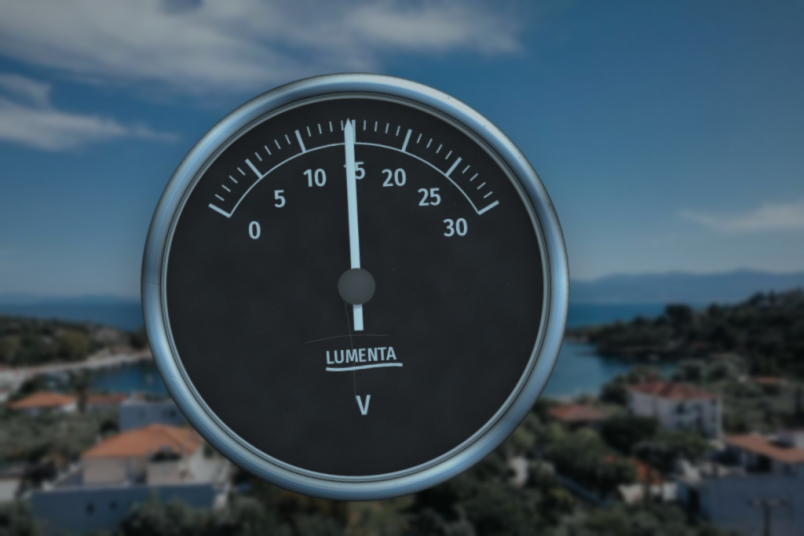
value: **14.5** V
